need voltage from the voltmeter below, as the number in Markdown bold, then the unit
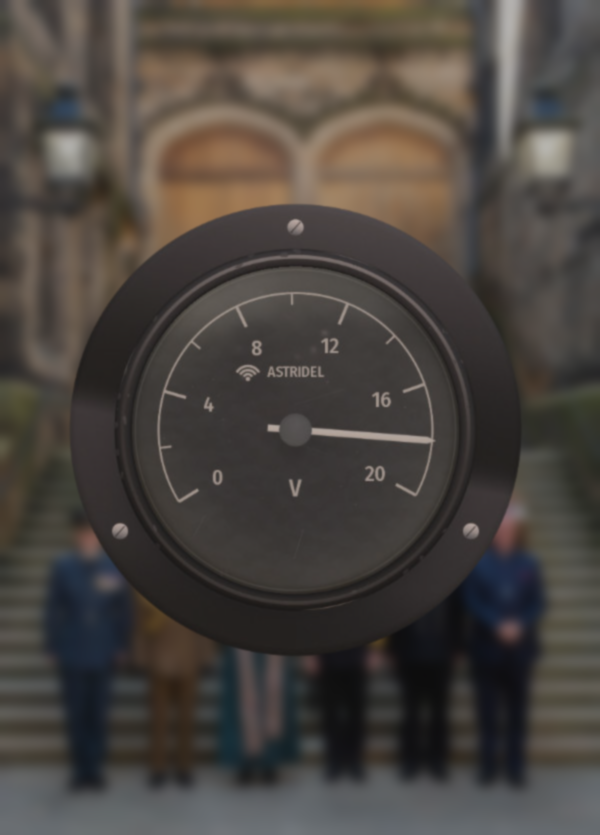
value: **18** V
